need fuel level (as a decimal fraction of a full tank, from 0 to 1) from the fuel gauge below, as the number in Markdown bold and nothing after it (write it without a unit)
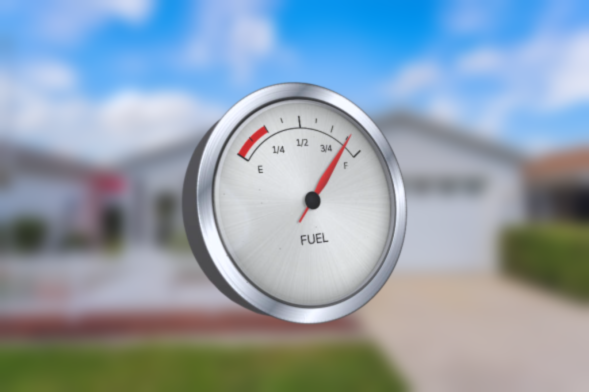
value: **0.875**
